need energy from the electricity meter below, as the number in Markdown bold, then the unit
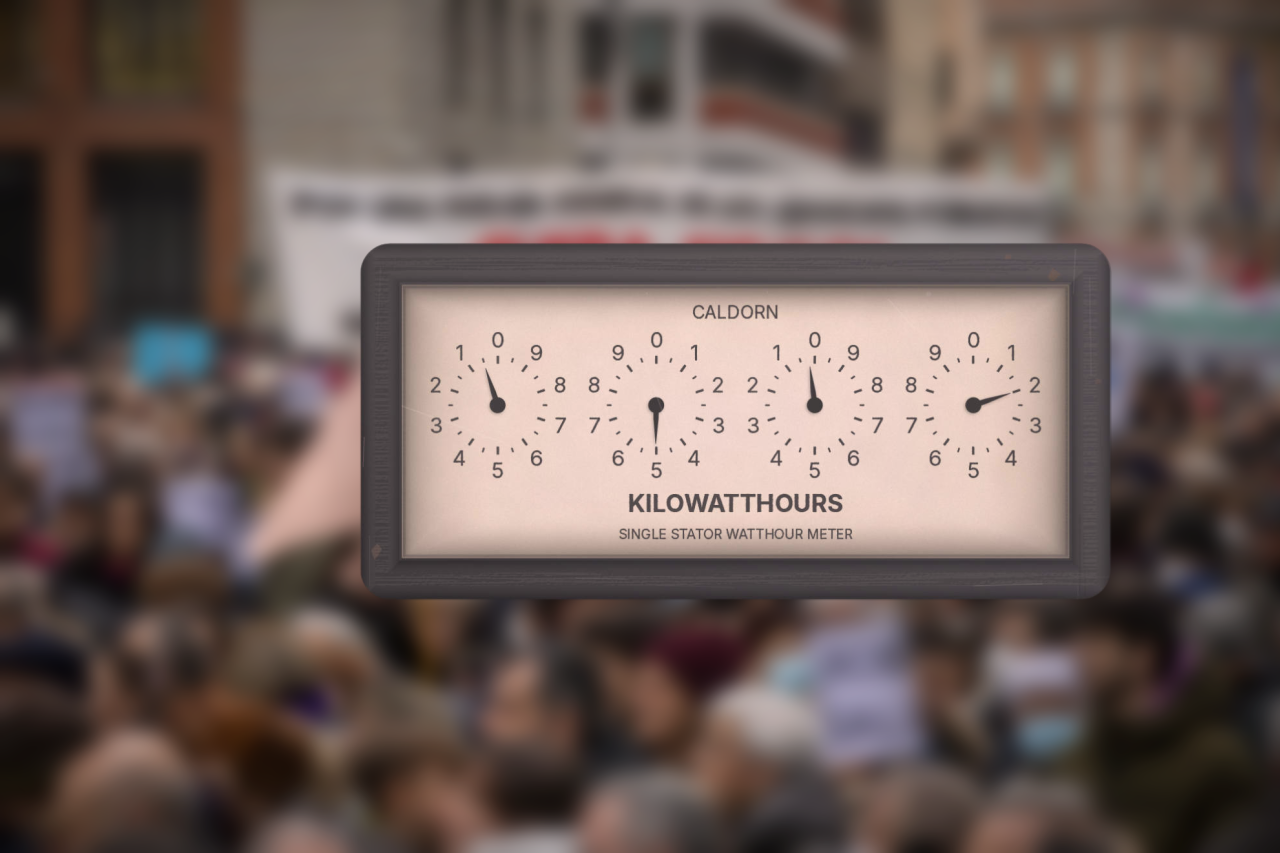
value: **502** kWh
